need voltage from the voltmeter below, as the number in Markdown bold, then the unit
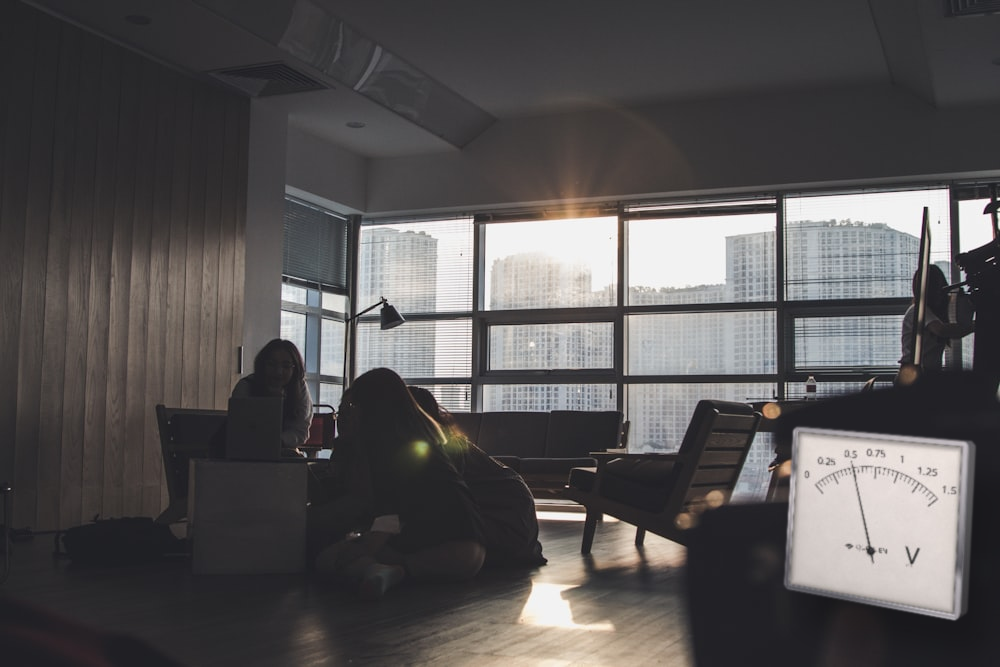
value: **0.5** V
